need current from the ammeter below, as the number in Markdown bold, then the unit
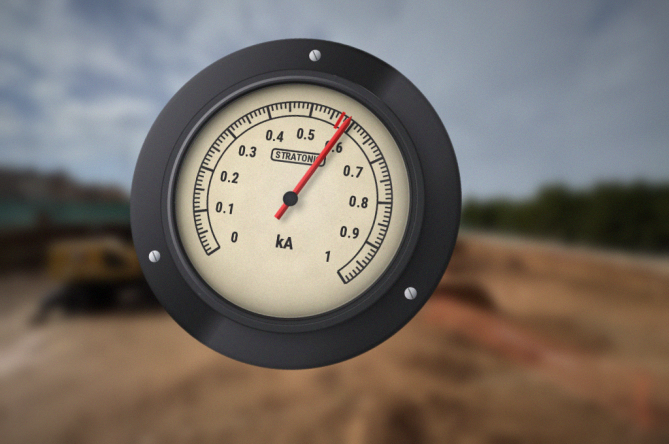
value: **0.59** kA
